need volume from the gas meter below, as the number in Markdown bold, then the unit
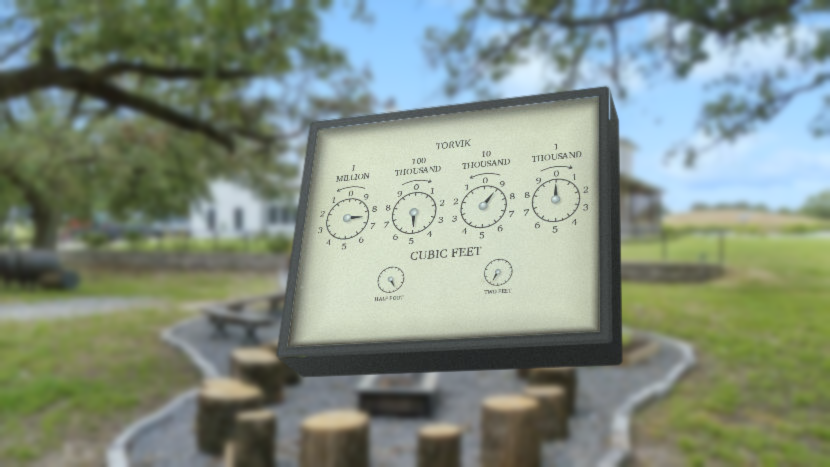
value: **749000** ft³
